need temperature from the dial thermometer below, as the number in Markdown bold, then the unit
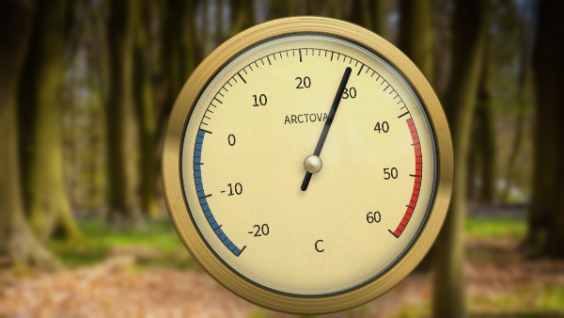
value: **28** °C
